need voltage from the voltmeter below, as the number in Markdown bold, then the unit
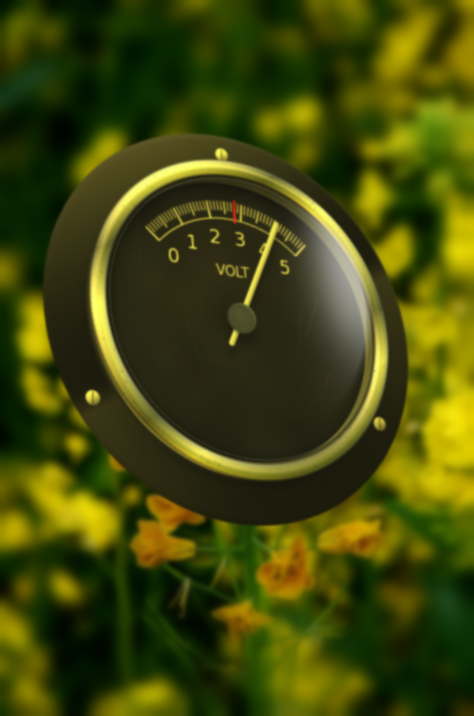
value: **4** V
